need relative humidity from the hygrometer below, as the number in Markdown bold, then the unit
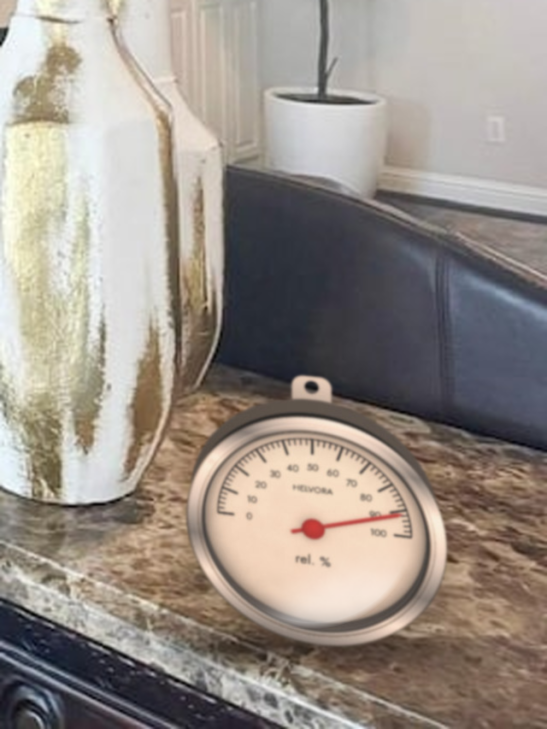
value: **90** %
